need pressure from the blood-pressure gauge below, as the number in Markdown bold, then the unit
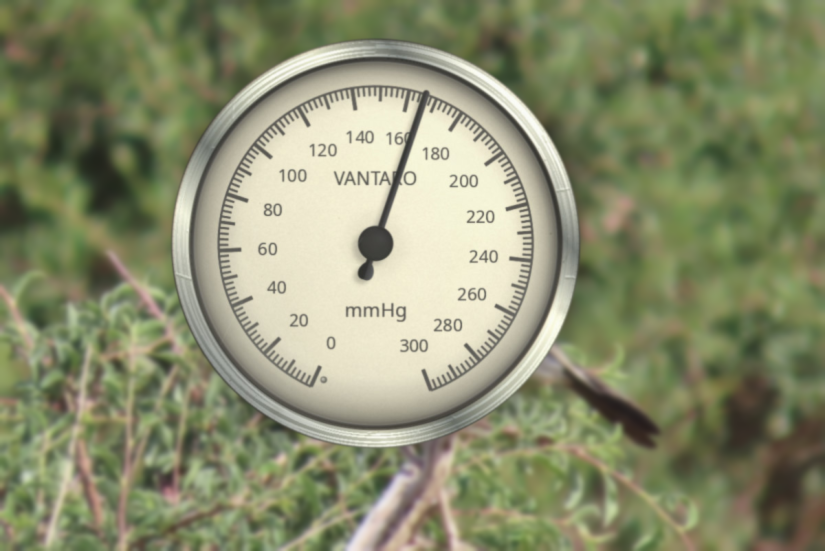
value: **166** mmHg
